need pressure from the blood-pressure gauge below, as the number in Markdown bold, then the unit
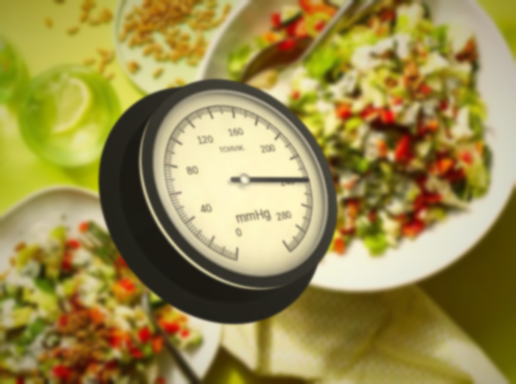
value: **240** mmHg
